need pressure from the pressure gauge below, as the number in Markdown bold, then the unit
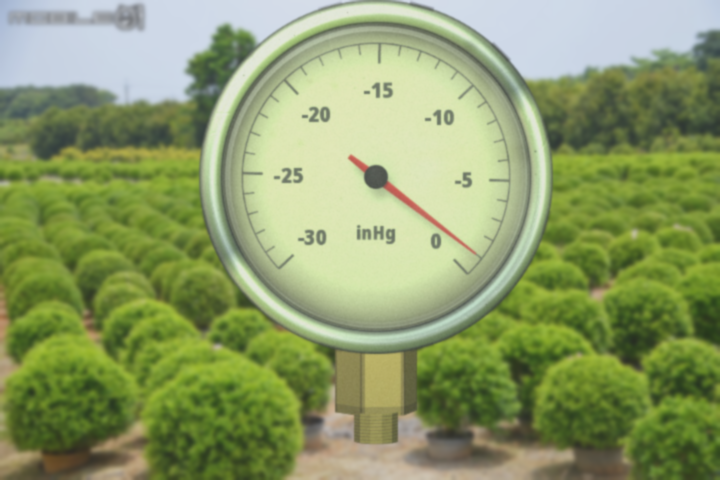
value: **-1** inHg
